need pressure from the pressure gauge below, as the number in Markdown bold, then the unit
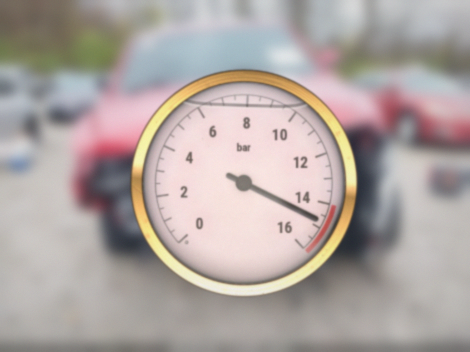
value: **14.75** bar
